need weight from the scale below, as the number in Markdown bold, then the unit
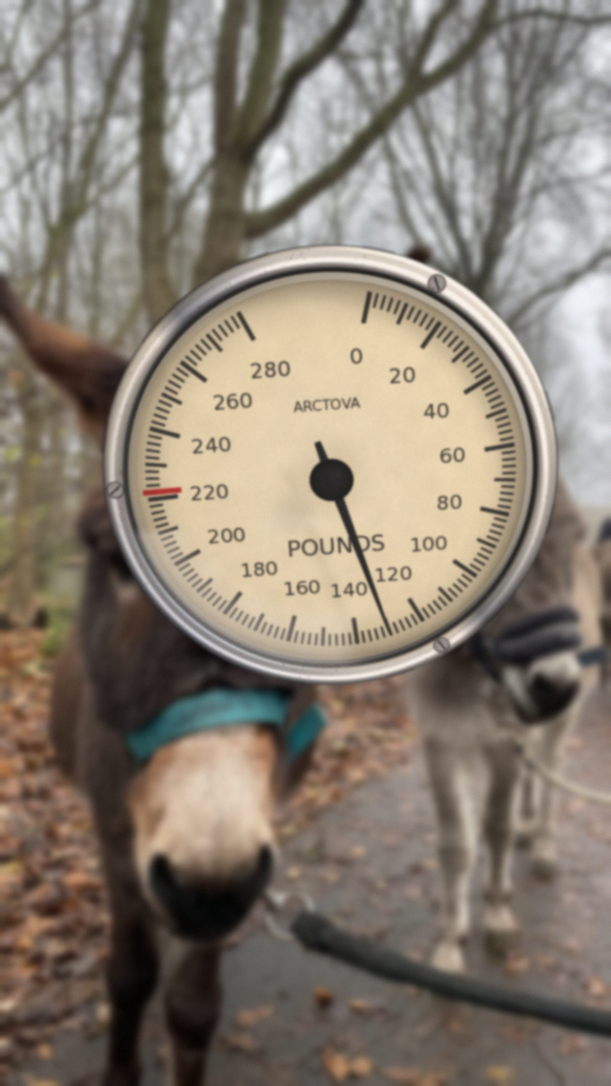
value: **130** lb
